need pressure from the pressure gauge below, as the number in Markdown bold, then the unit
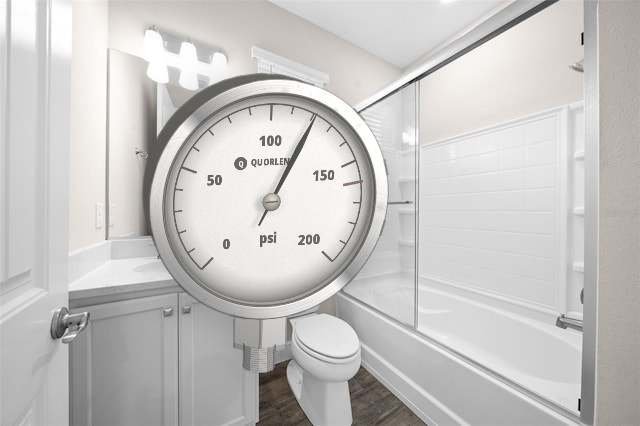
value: **120** psi
